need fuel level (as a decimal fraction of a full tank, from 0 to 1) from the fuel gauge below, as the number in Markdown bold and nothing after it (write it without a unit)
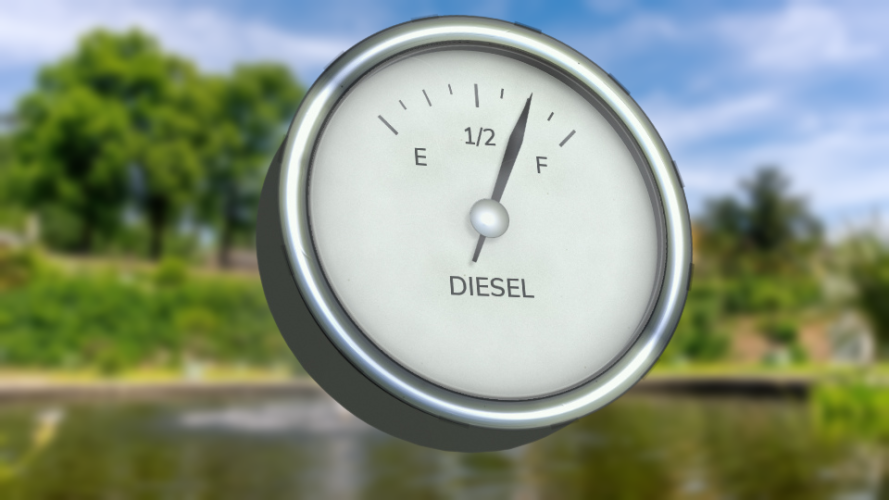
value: **0.75**
